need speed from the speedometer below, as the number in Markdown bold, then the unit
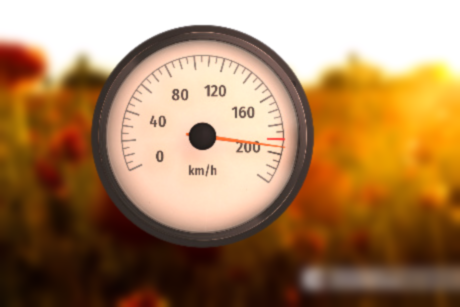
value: **195** km/h
